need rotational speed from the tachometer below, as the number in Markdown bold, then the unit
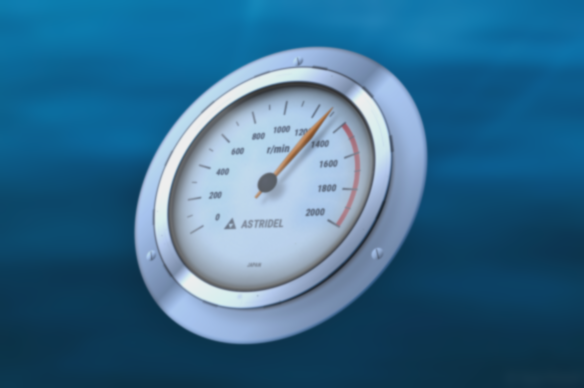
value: **1300** rpm
